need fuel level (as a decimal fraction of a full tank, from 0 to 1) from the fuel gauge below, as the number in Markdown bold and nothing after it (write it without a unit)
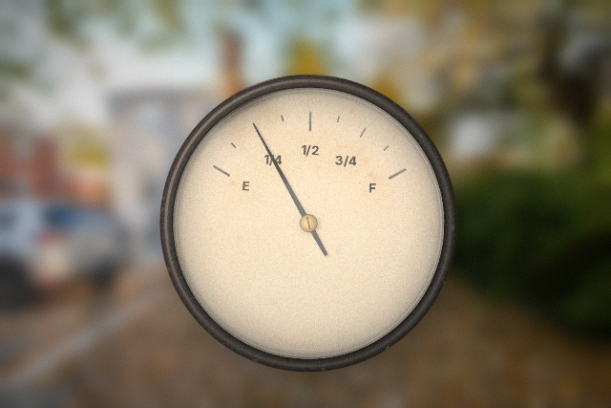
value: **0.25**
